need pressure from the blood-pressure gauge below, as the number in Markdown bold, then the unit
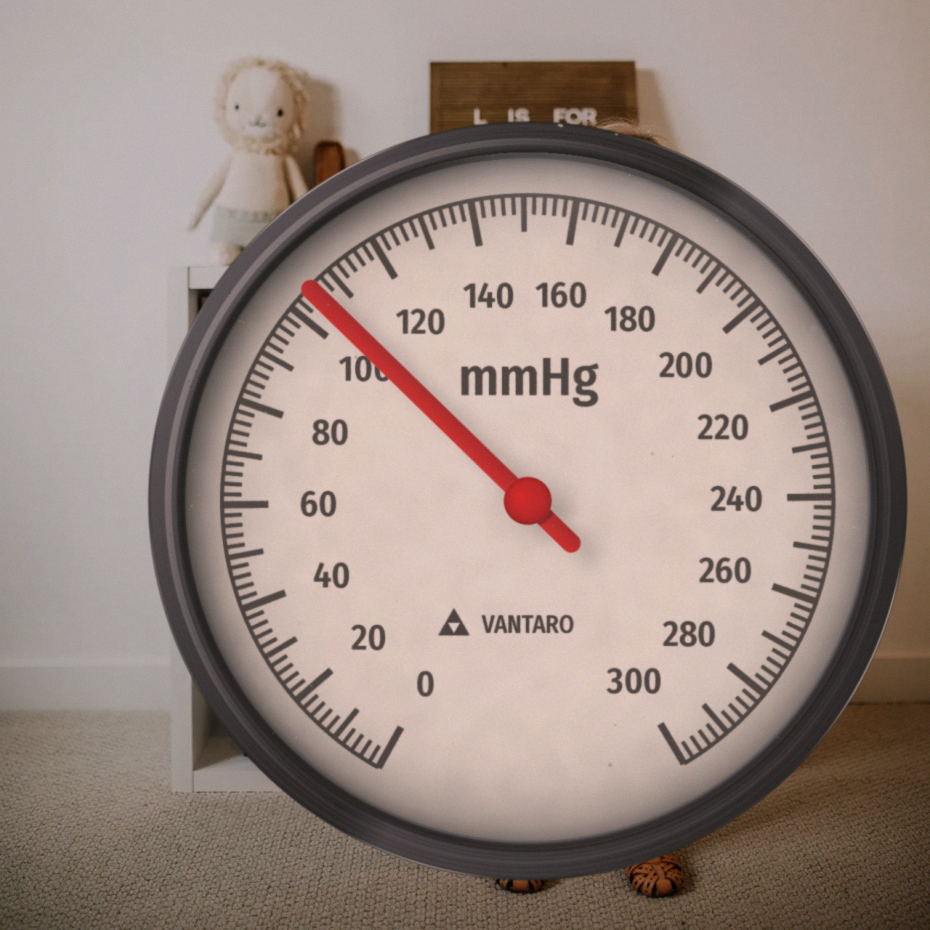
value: **105** mmHg
